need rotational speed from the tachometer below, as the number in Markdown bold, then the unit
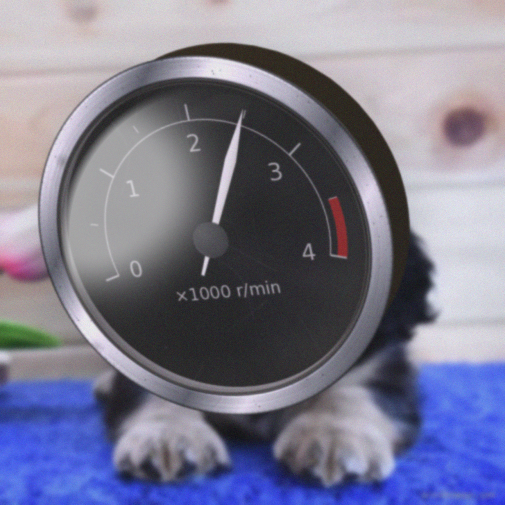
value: **2500** rpm
